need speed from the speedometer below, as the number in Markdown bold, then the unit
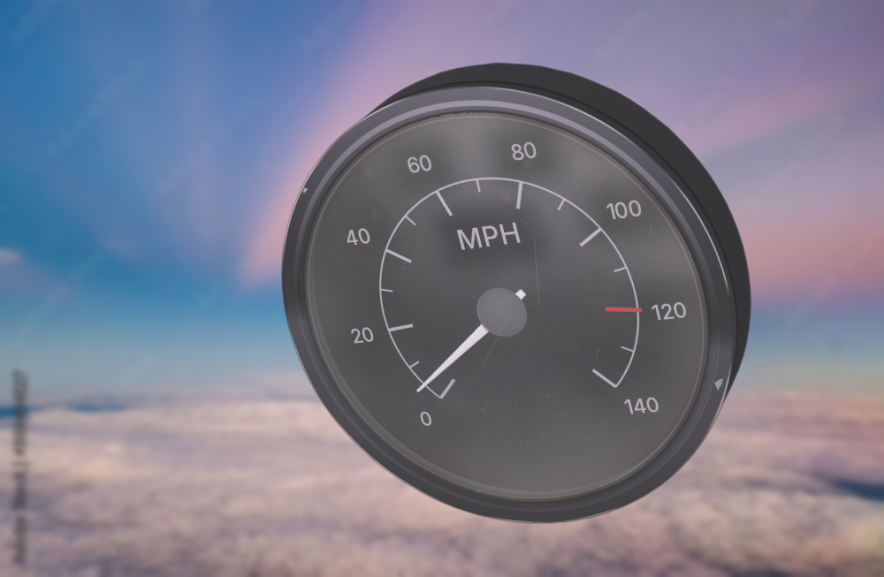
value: **5** mph
